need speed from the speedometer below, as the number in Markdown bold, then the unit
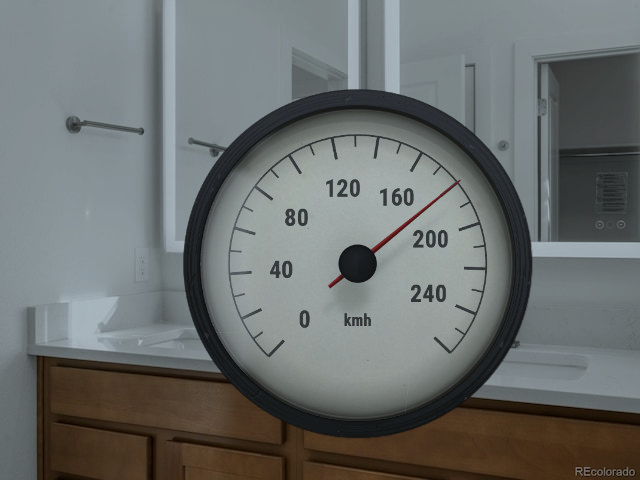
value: **180** km/h
